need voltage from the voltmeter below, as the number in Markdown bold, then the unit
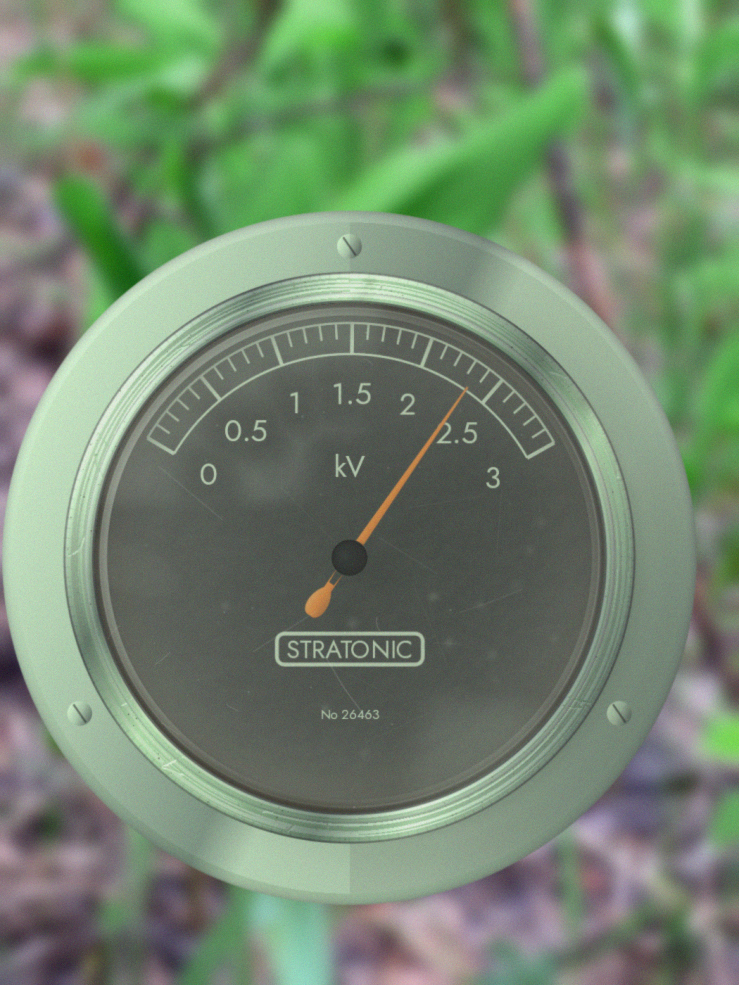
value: **2.35** kV
